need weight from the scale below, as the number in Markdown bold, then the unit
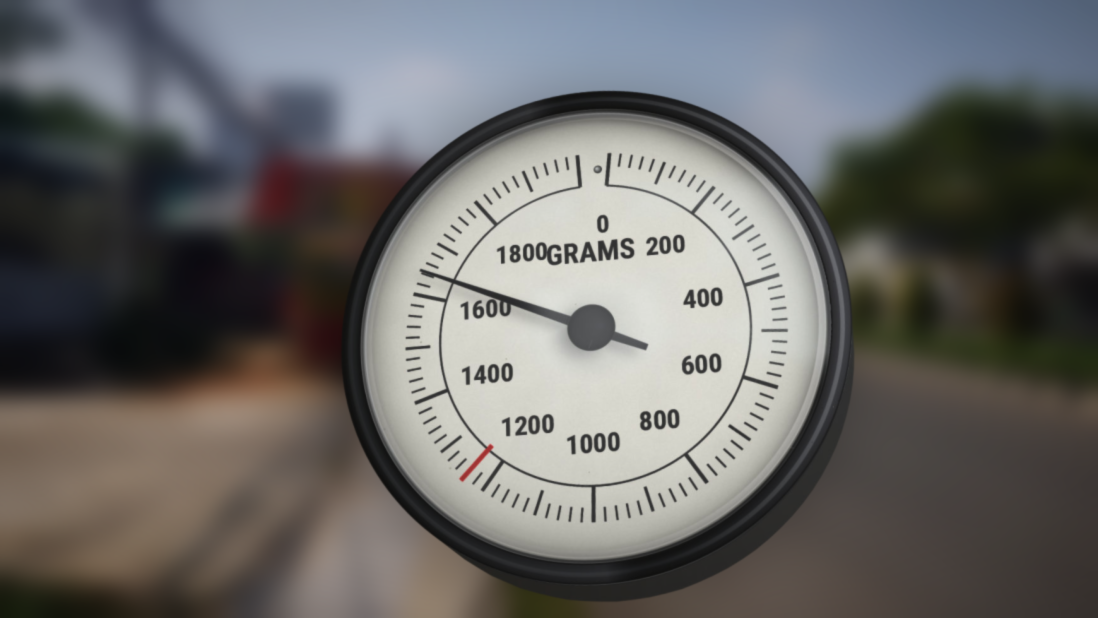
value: **1640** g
